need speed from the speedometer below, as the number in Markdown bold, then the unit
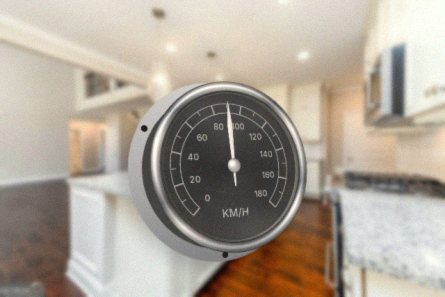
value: **90** km/h
